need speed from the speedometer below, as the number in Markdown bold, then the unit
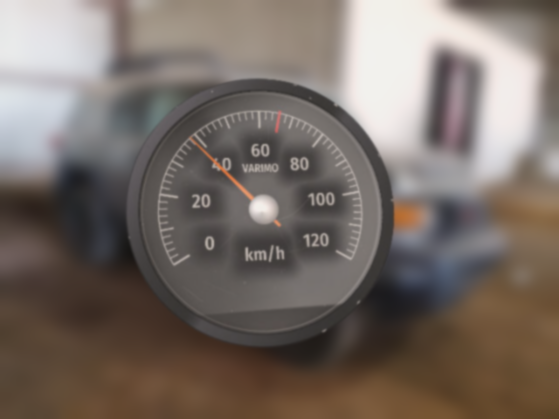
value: **38** km/h
